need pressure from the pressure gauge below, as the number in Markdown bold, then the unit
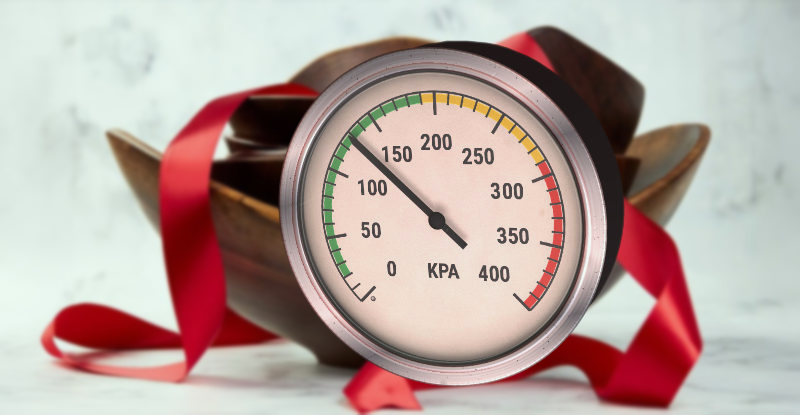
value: **130** kPa
